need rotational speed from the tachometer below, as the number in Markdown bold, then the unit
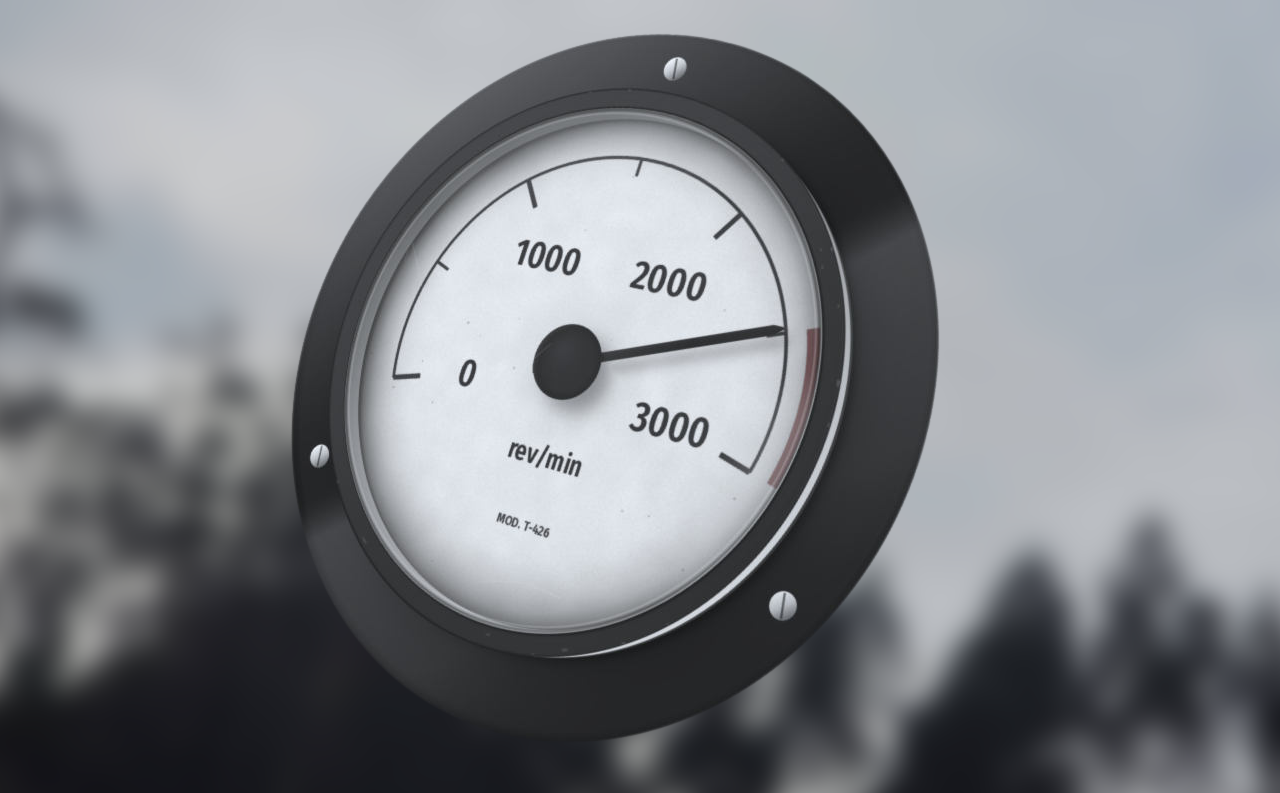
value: **2500** rpm
